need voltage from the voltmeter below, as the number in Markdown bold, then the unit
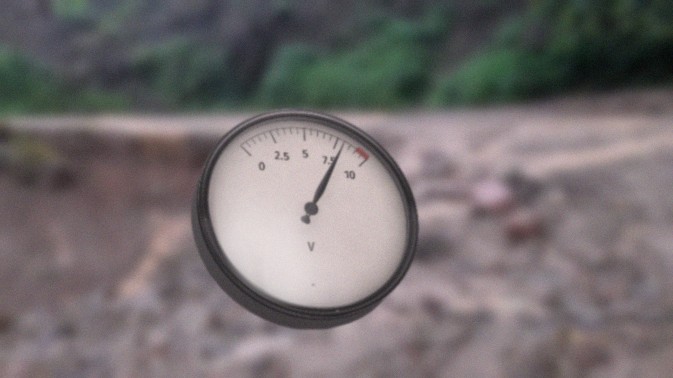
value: **8** V
